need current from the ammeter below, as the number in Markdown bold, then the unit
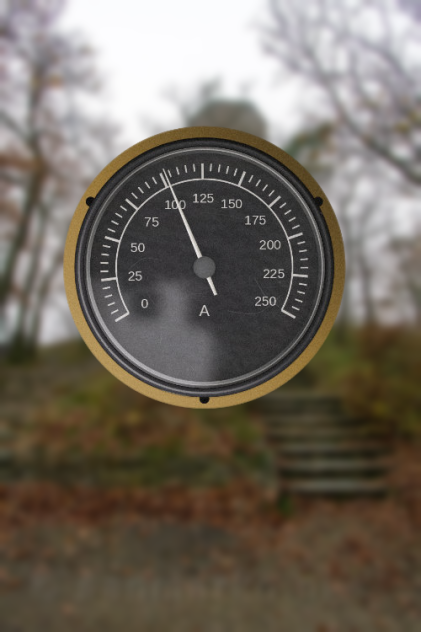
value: **102.5** A
